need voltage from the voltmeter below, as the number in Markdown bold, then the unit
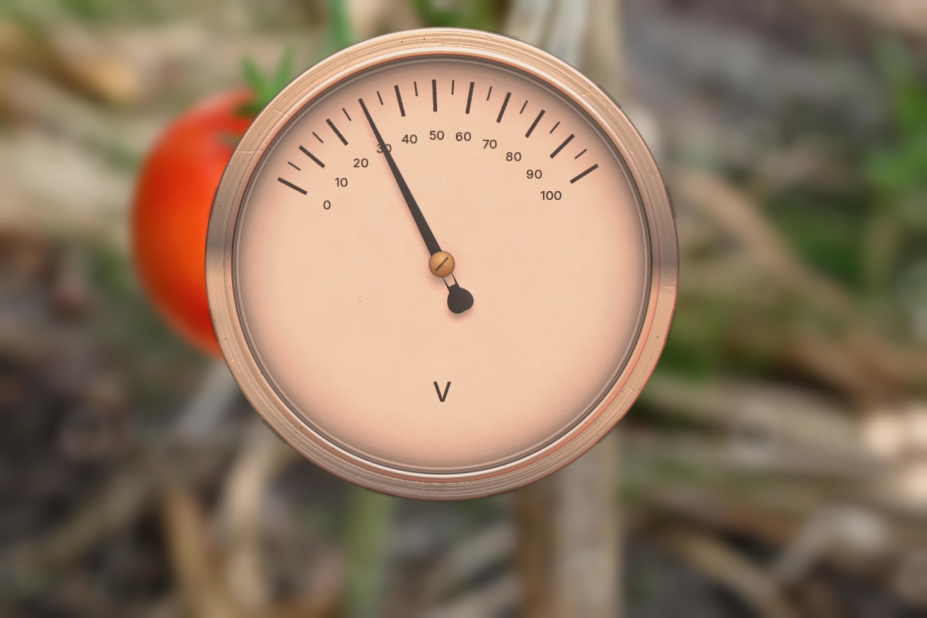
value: **30** V
